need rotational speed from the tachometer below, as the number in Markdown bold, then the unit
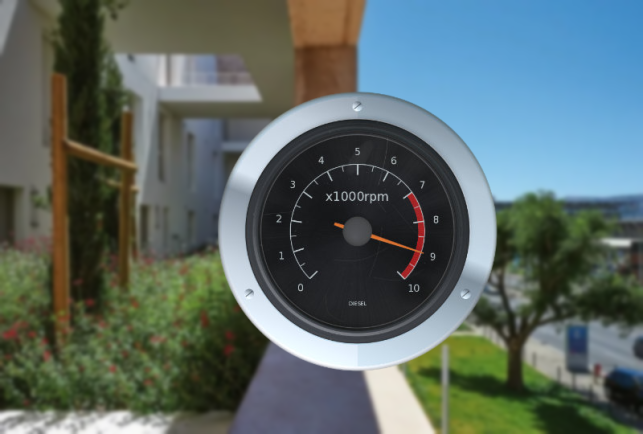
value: **9000** rpm
